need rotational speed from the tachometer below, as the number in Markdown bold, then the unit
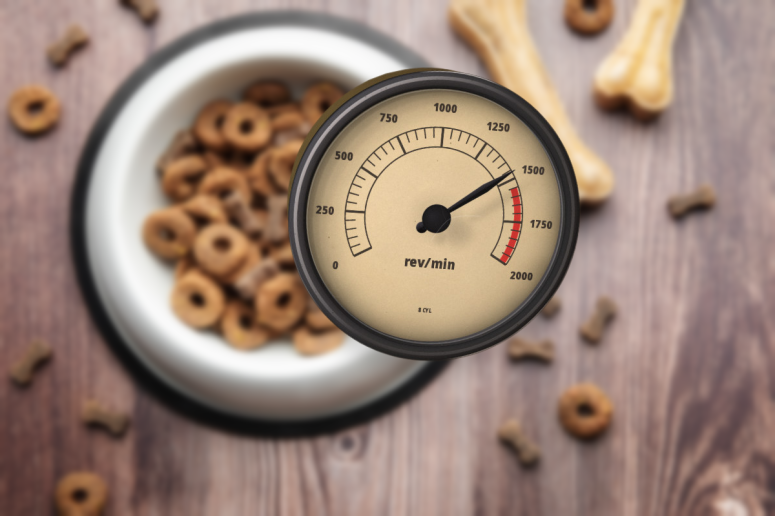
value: **1450** rpm
